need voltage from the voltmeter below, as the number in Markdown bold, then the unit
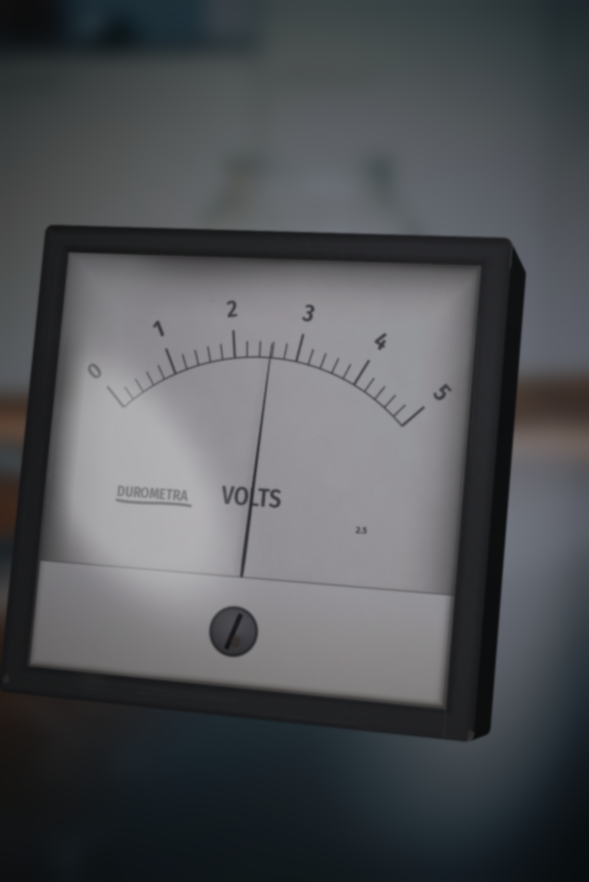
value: **2.6** V
